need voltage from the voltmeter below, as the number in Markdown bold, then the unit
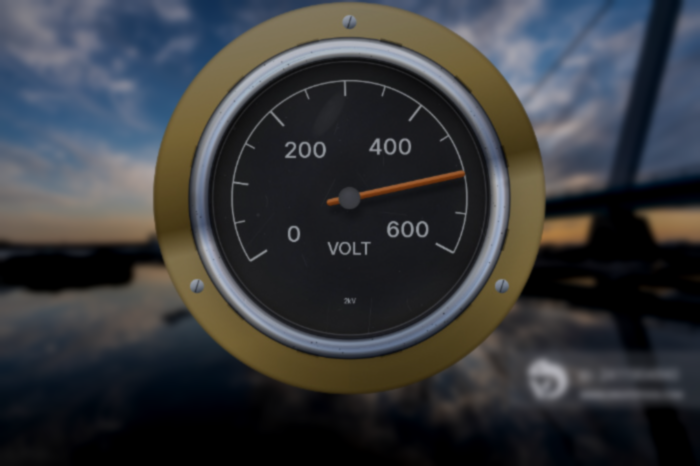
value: **500** V
